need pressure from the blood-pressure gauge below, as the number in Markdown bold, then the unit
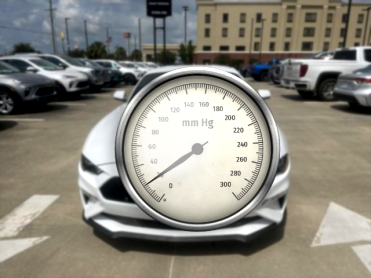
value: **20** mmHg
